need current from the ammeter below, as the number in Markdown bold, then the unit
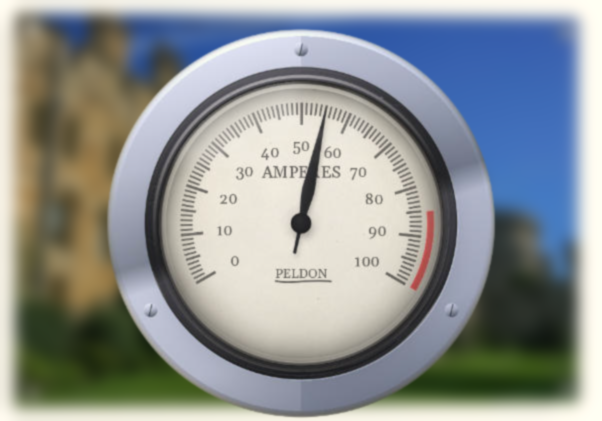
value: **55** A
